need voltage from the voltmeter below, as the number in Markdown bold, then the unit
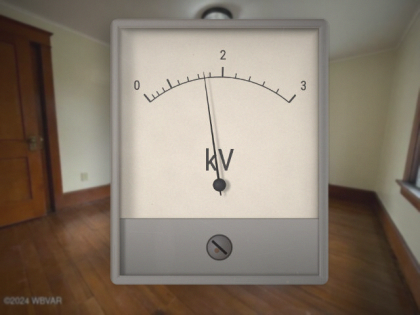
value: **1.7** kV
